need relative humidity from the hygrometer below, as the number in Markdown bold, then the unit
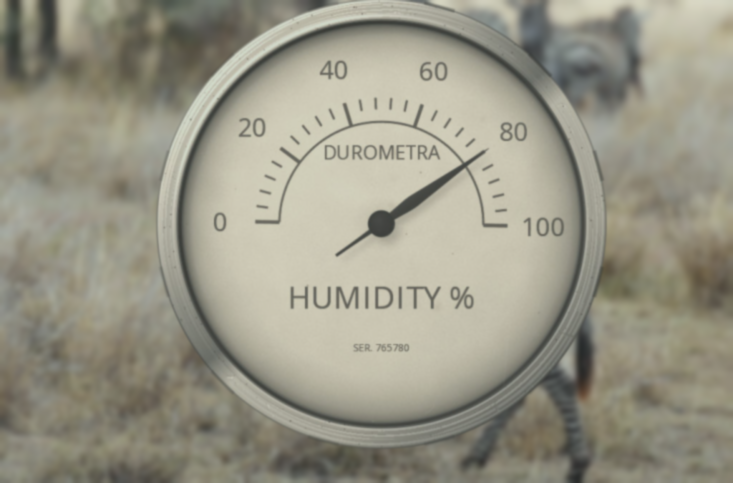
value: **80** %
